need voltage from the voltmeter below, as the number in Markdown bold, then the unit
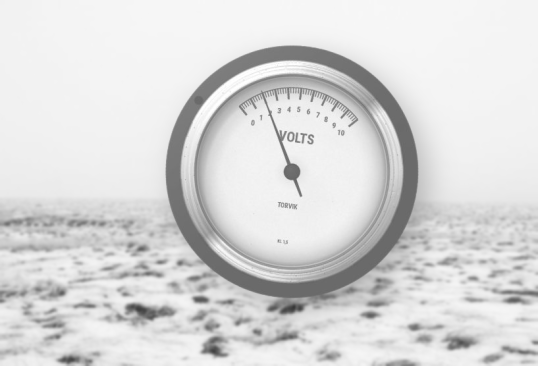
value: **2** V
